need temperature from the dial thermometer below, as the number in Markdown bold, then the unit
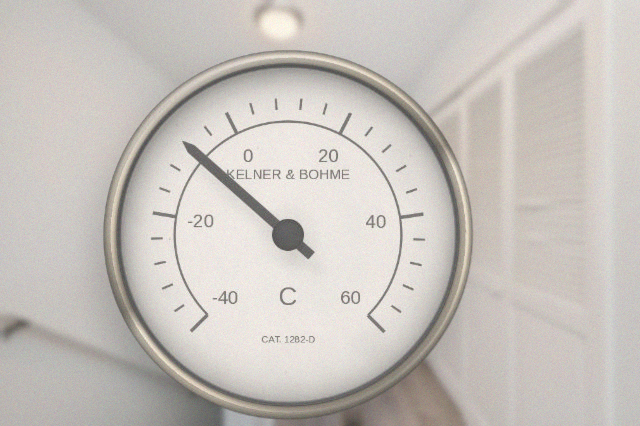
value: **-8** °C
